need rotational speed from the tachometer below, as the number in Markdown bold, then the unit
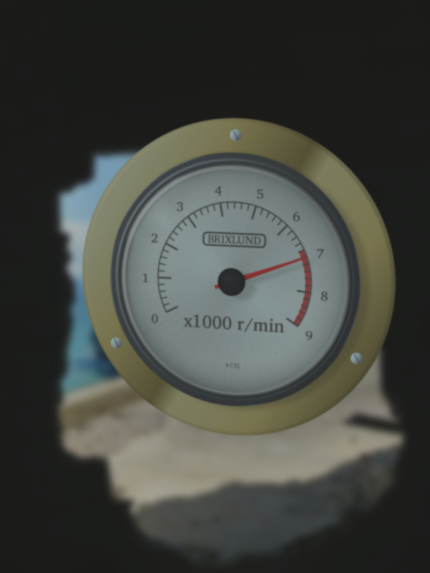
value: **7000** rpm
